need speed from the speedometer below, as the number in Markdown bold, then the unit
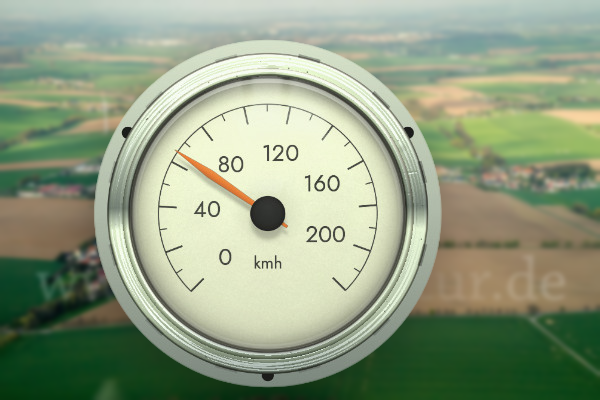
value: **65** km/h
